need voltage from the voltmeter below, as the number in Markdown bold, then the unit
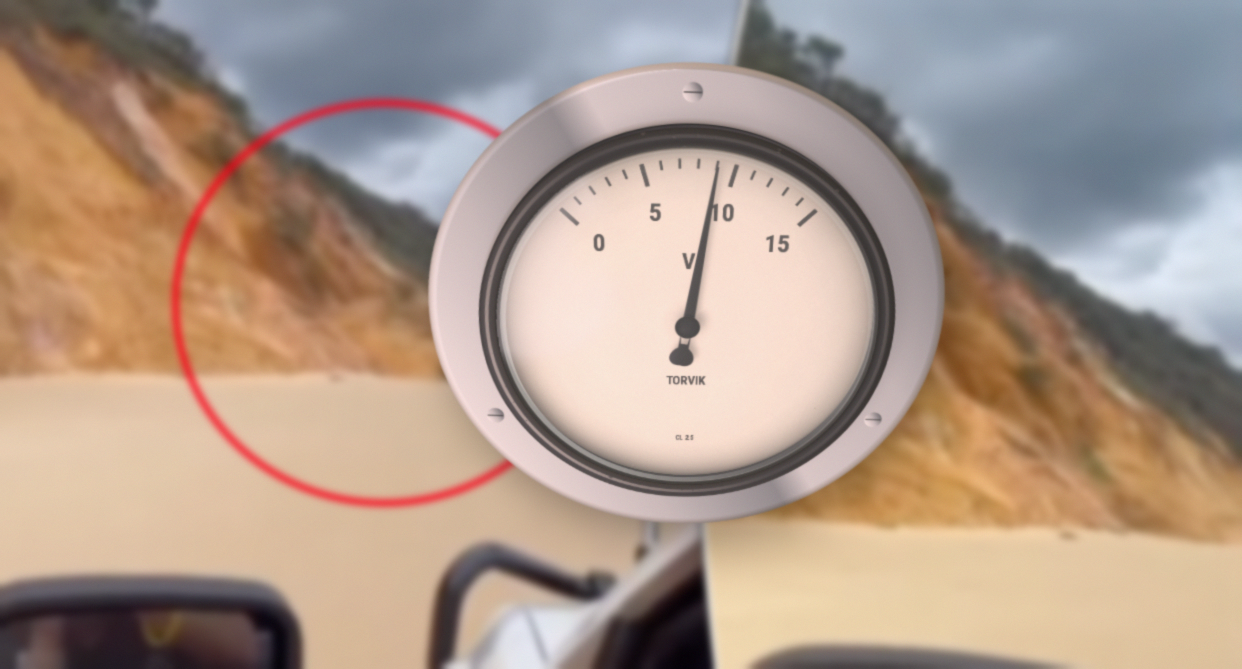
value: **9** V
